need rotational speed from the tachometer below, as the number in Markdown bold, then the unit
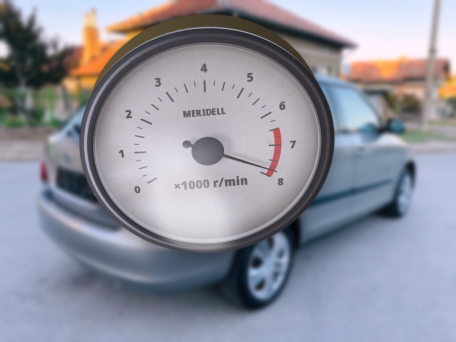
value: **7750** rpm
